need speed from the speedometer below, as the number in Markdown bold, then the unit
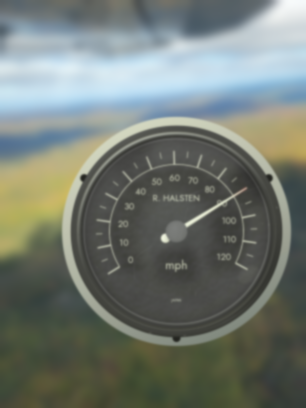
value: **90** mph
